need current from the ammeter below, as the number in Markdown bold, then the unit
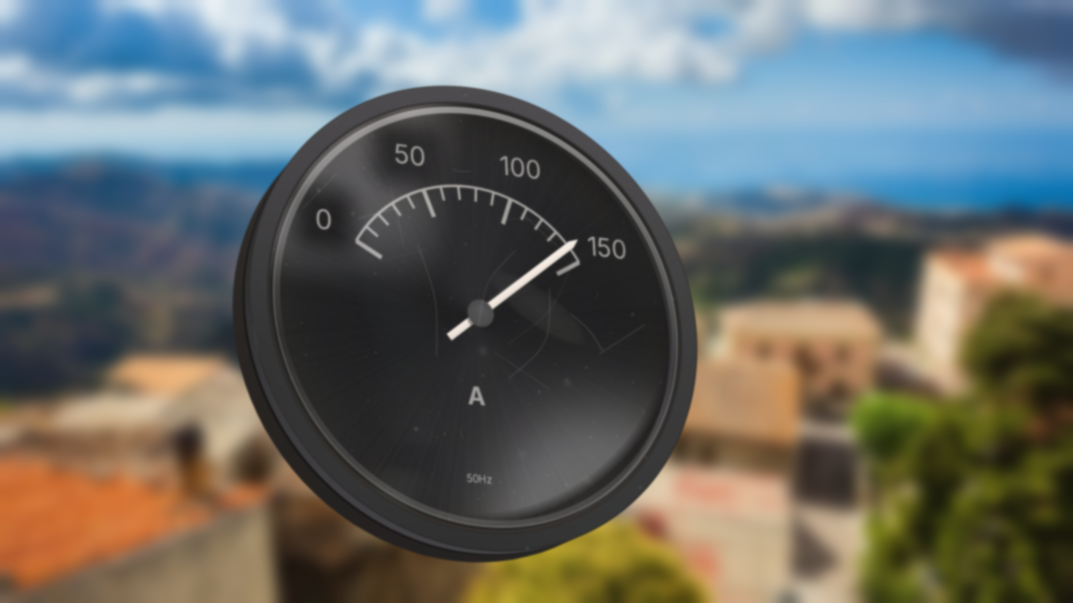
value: **140** A
